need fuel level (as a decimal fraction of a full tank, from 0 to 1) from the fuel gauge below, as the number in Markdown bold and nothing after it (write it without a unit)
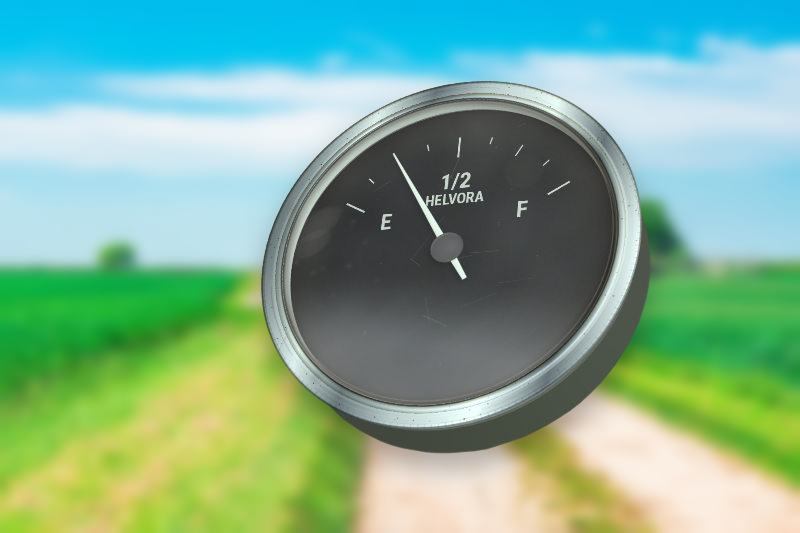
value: **0.25**
